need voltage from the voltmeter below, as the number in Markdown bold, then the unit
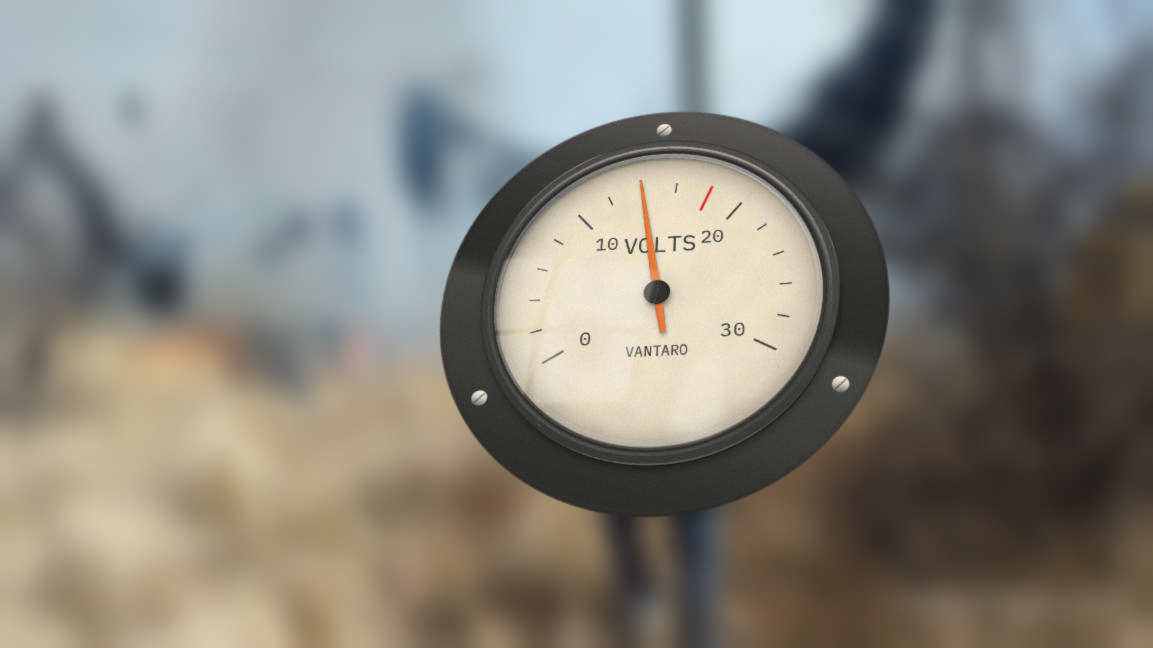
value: **14** V
